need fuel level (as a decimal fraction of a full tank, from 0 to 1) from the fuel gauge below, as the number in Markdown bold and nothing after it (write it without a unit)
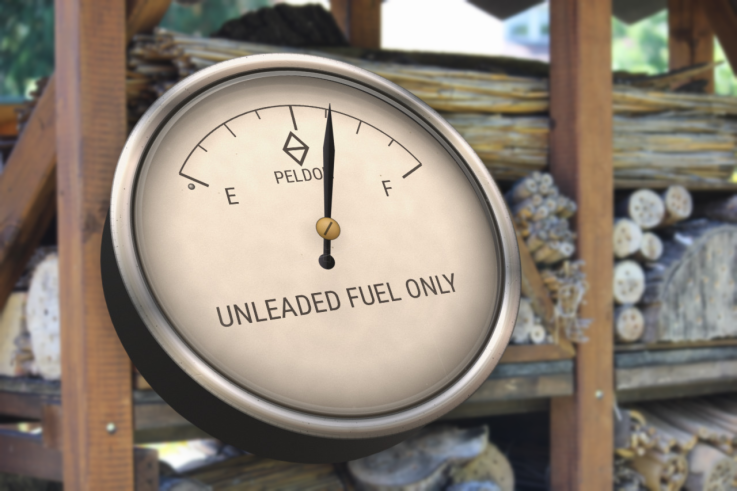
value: **0.625**
